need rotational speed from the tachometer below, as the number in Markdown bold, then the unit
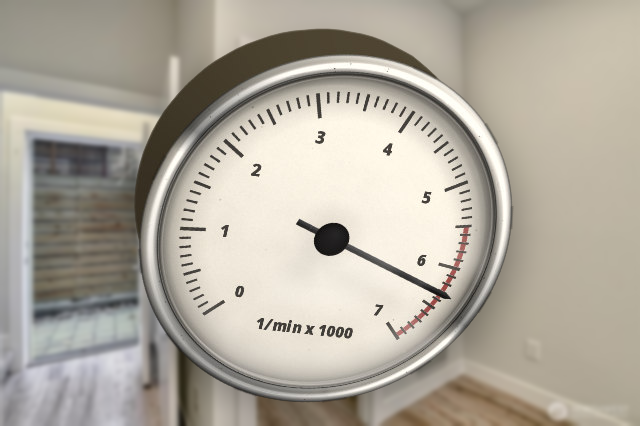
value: **6300** rpm
